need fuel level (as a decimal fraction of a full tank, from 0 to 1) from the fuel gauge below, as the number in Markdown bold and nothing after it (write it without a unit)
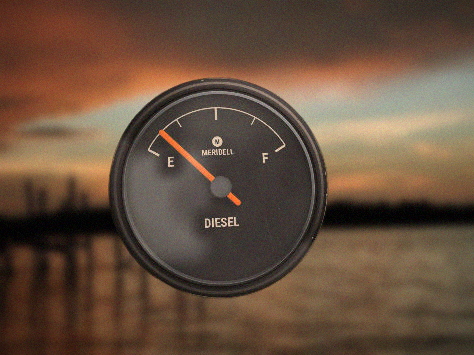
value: **0.125**
